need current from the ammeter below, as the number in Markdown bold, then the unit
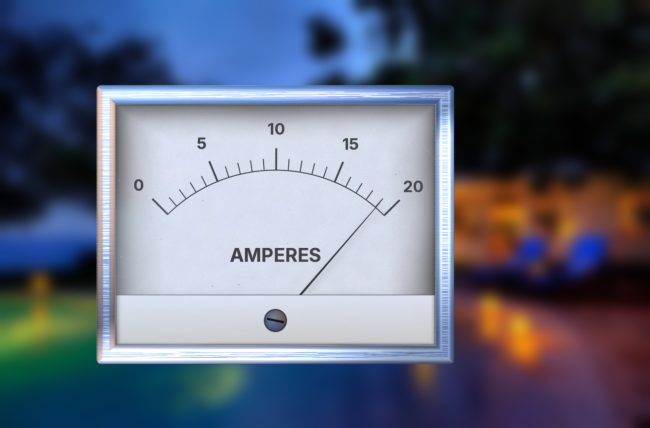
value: **19** A
